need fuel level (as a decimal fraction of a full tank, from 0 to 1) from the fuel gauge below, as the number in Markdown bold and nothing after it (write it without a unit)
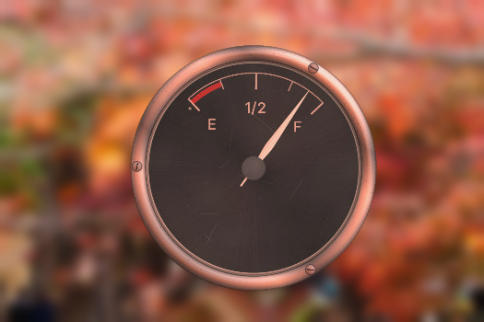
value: **0.875**
